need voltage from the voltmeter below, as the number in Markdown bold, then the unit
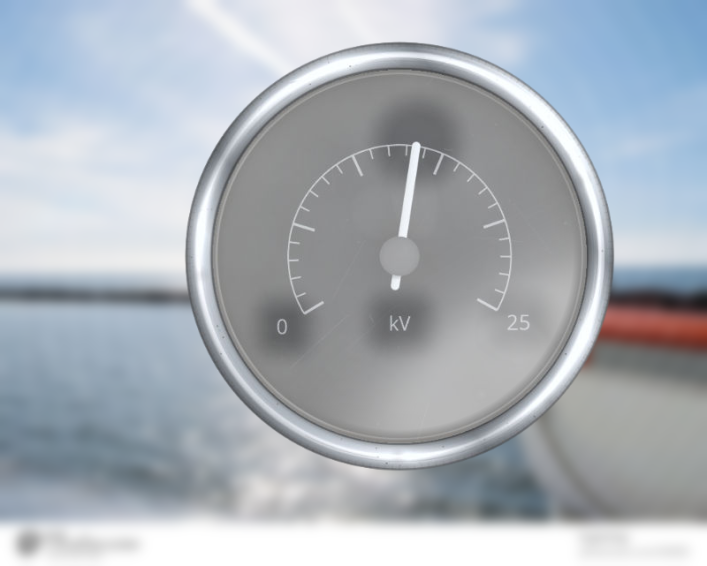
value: **13.5** kV
